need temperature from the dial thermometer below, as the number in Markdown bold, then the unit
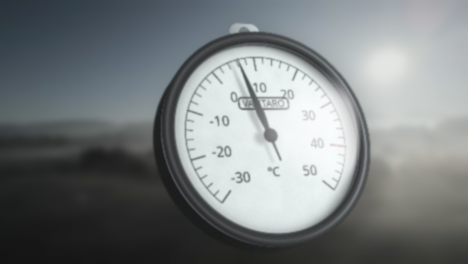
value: **6** °C
